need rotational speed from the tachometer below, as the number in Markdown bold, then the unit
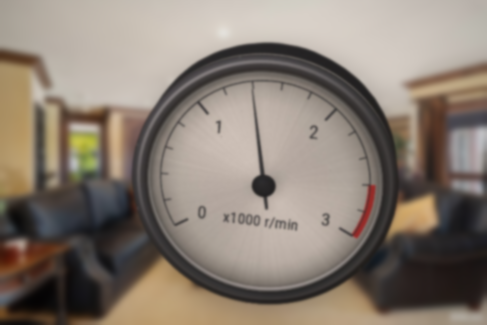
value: **1400** rpm
